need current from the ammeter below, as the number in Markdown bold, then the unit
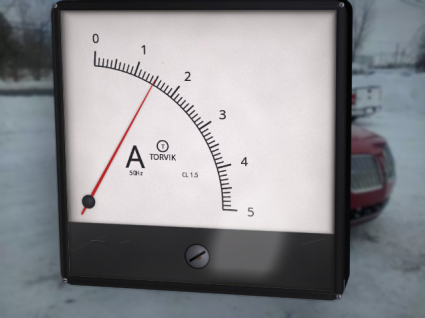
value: **1.5** A
